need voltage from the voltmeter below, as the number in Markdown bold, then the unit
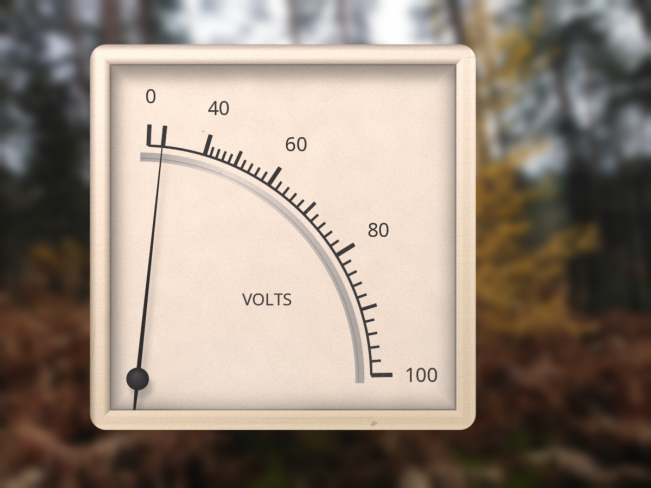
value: **20** V
